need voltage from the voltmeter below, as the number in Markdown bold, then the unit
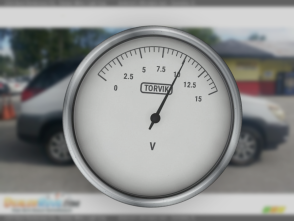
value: **10** V
